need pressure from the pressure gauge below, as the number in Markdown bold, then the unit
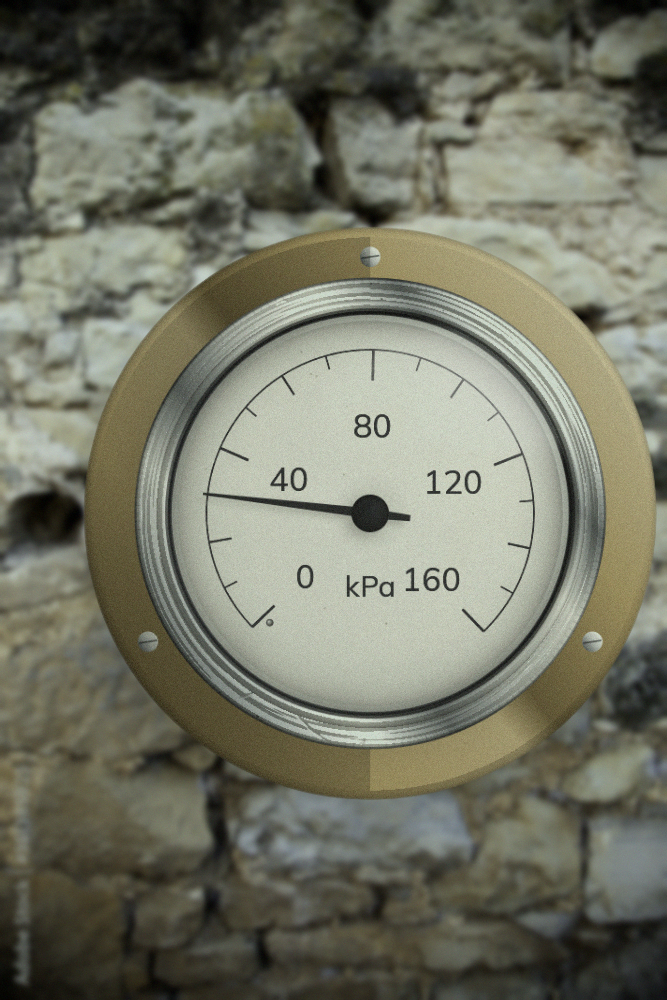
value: **30** kPa
